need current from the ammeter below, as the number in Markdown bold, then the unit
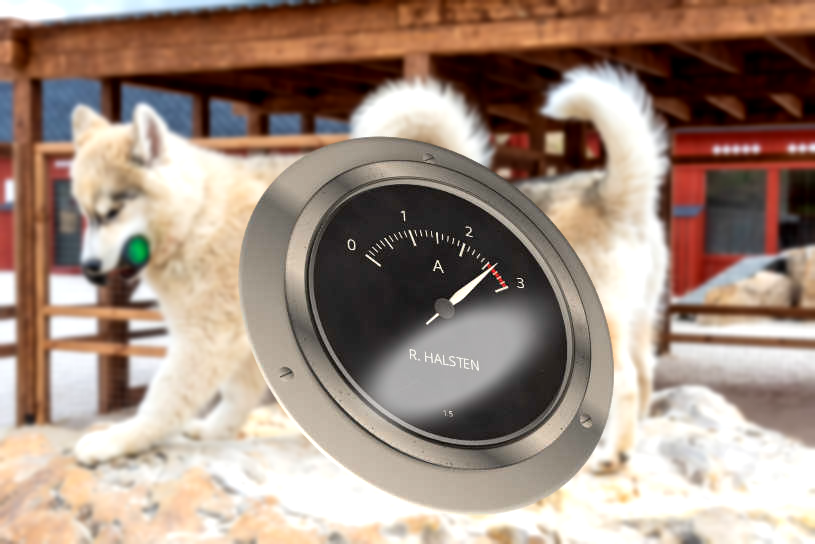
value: **2.6** A
